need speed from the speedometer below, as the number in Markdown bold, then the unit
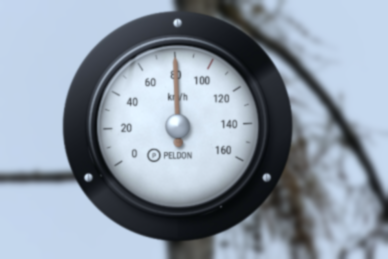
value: **80** km/h
